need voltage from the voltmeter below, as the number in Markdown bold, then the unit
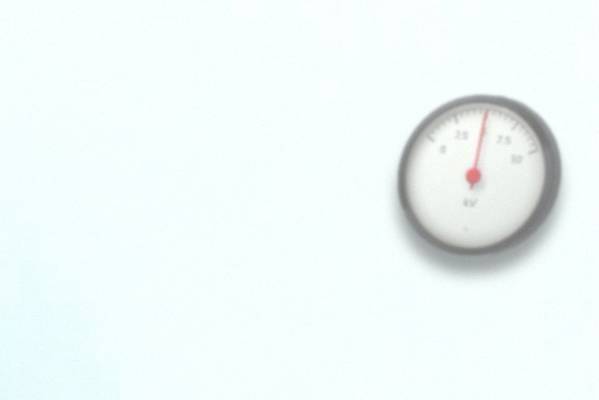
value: **5** kV
